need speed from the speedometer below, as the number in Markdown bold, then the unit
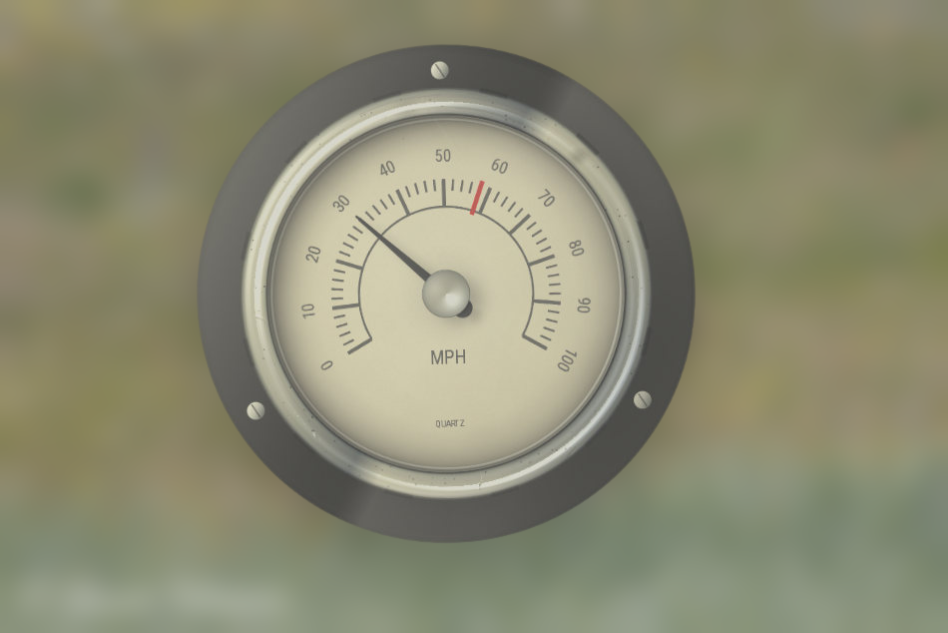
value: **30** mph
